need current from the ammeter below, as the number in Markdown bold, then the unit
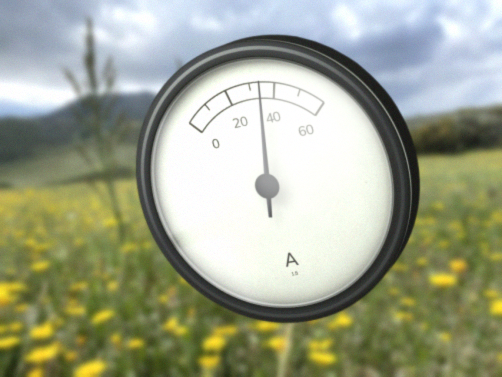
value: **35** A
